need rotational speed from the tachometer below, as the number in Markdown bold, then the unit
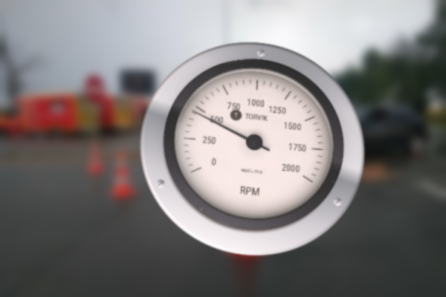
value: **450** rpm
